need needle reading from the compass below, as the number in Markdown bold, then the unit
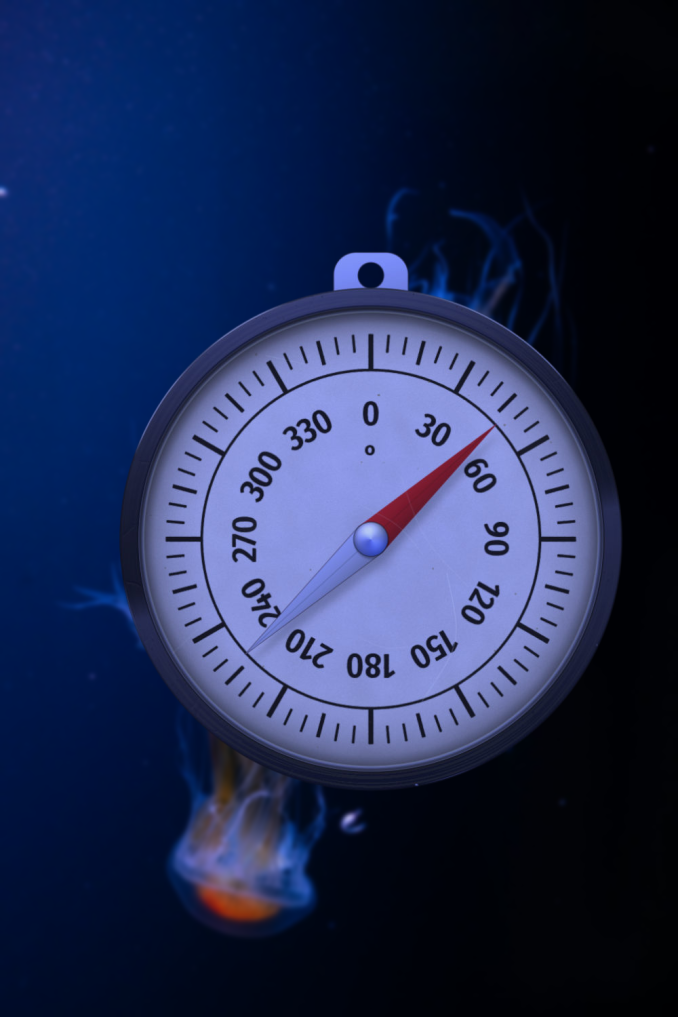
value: **47.5** °
